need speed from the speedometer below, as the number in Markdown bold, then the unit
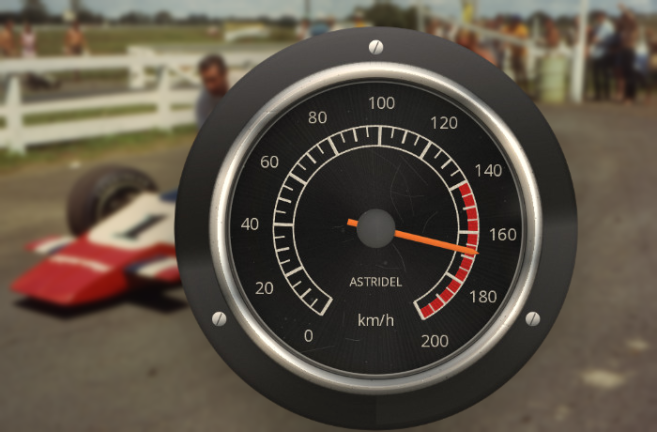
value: **167.5** km/h
